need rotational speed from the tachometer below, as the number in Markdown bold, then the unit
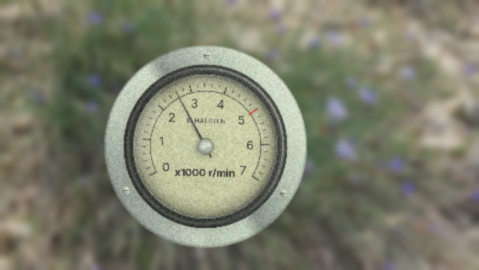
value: **2600** rpm
